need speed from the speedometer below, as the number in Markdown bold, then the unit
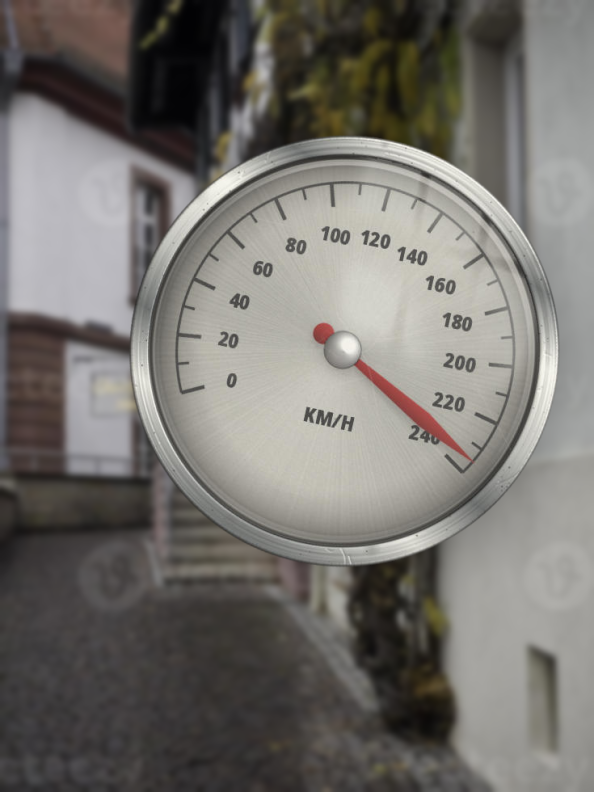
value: **235** km/h
